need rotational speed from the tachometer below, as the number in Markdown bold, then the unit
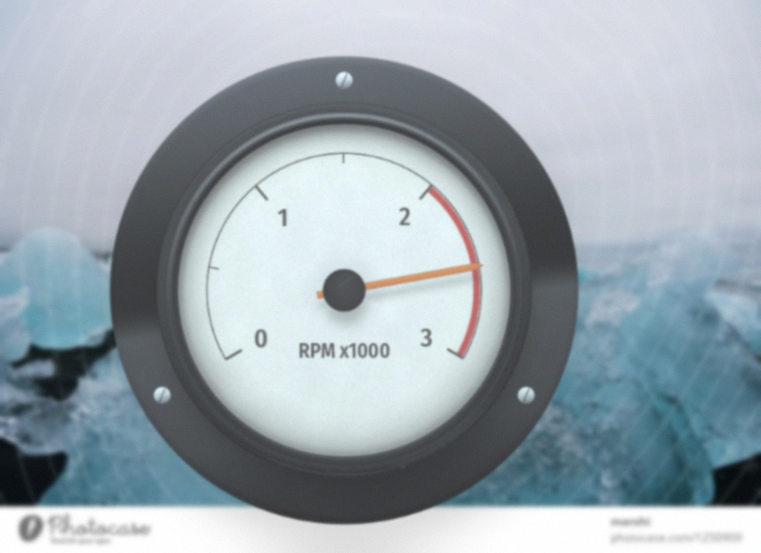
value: **2500** rpm
